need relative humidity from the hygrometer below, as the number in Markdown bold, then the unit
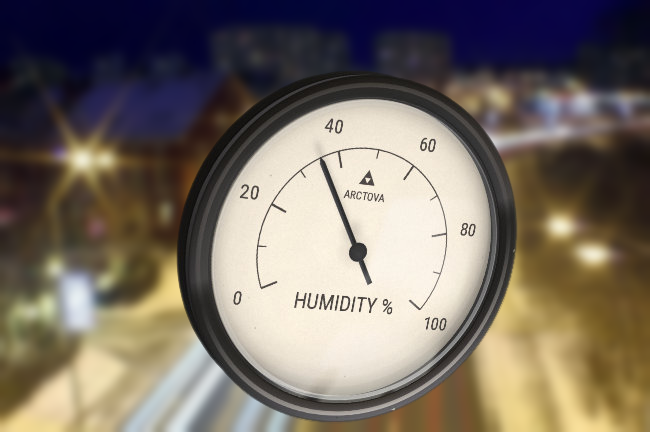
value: **35** %
